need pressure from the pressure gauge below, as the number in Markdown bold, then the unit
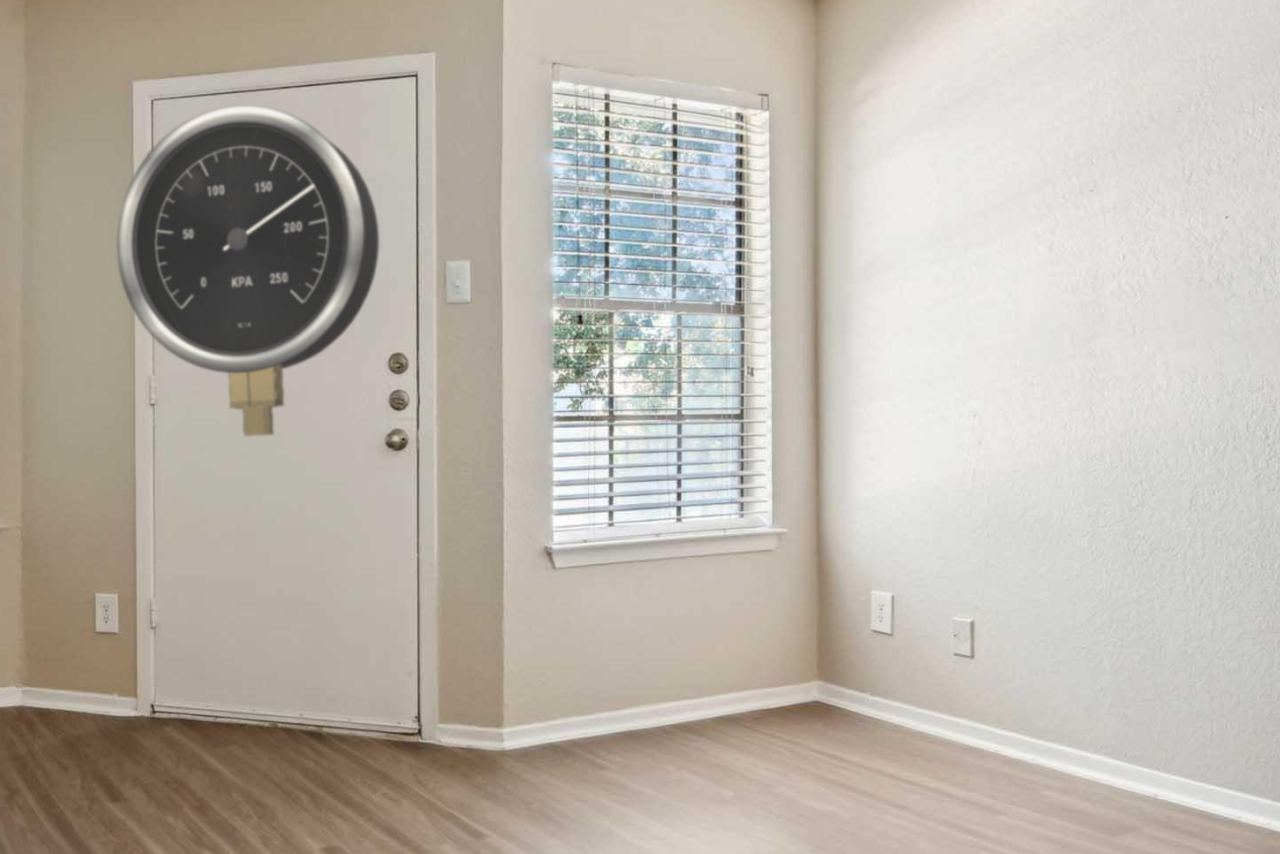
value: **180** kPa
